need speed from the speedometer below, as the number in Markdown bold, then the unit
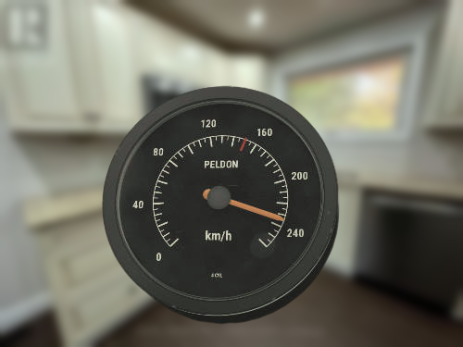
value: **235** km/h
